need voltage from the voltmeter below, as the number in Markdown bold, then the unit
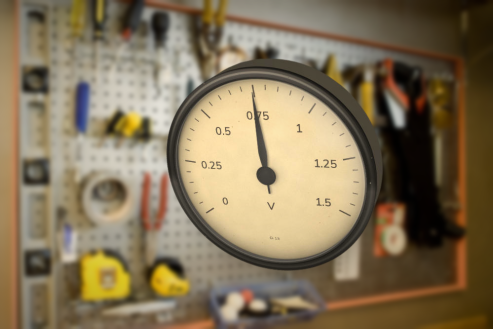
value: **0.75** V
